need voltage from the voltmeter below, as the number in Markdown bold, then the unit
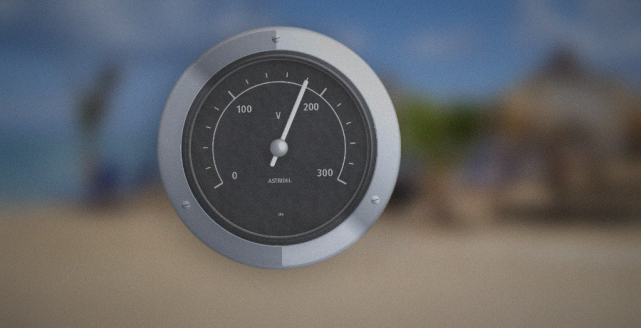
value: **180** V
